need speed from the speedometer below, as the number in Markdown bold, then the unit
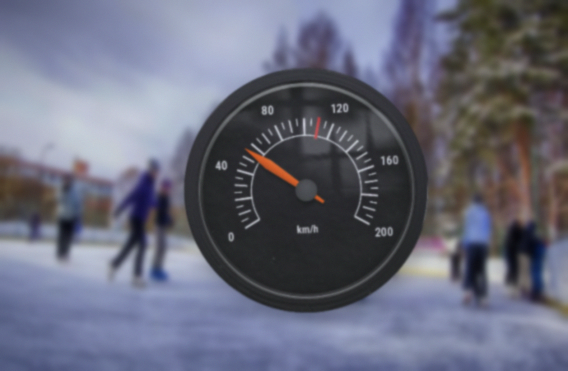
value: **55** km/h
